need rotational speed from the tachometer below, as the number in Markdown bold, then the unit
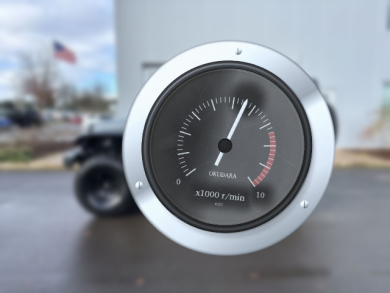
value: **5600** rpm
